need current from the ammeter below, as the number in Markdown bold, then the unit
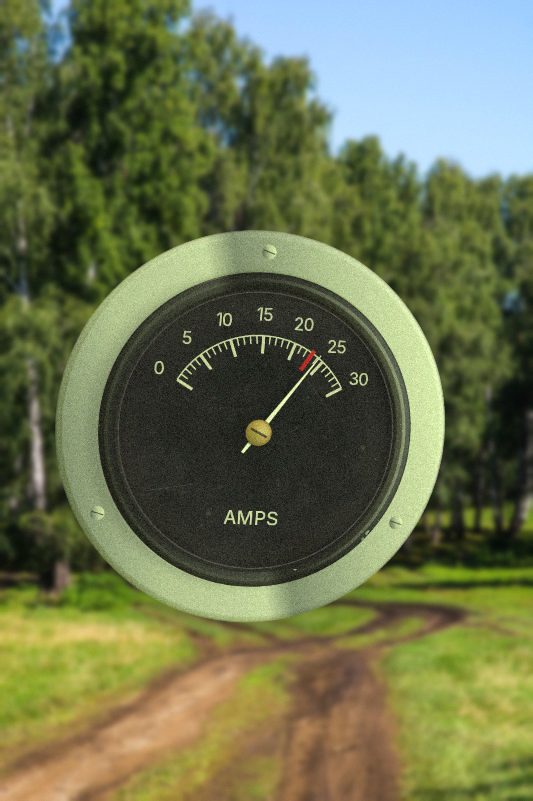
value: **24** A
